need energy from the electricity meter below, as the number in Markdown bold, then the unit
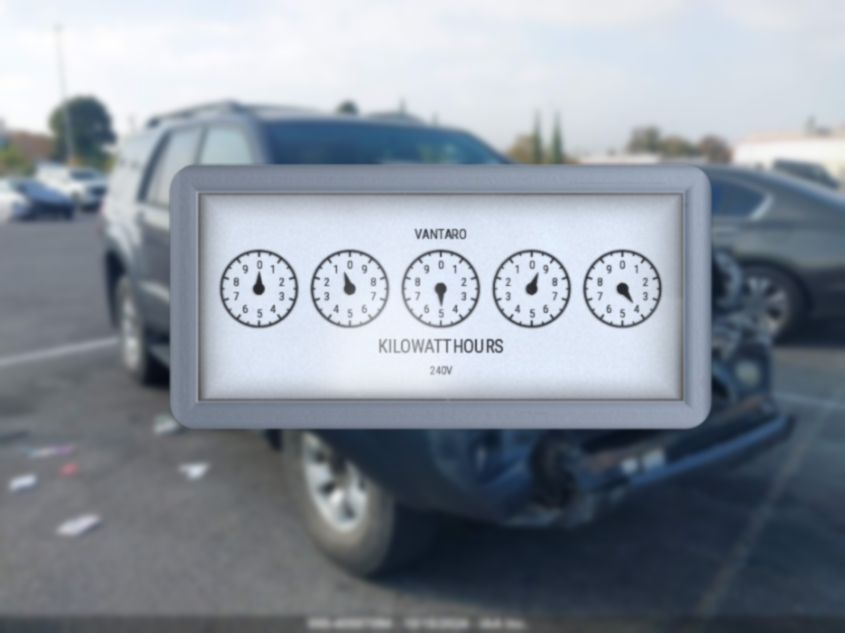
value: **494** kWh
